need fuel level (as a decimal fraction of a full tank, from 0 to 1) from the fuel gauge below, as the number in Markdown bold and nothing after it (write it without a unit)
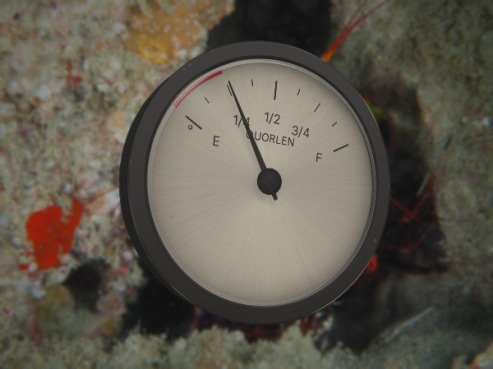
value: **0.25**
